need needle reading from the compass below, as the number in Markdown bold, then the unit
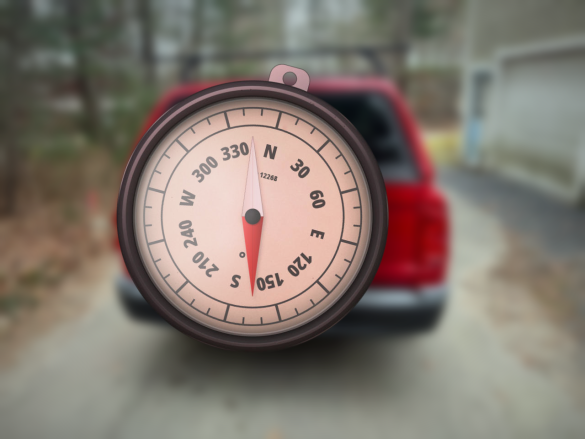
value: **165** °
